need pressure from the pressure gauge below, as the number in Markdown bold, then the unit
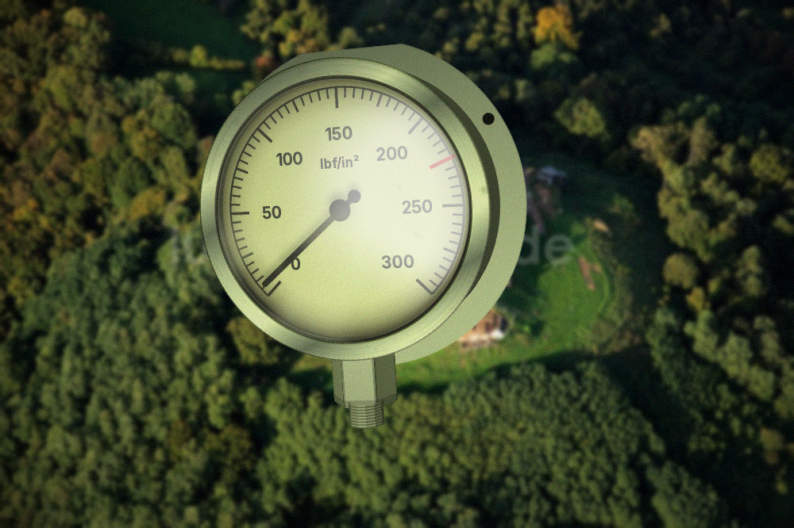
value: **5** psi
